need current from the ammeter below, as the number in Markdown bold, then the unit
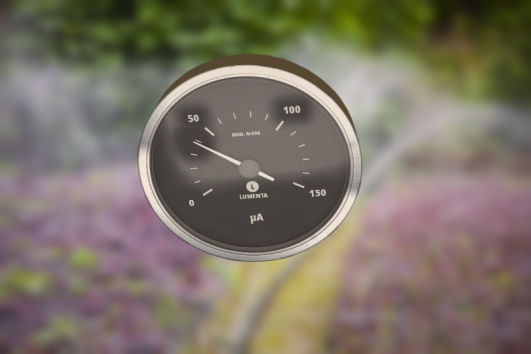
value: **40** µA
